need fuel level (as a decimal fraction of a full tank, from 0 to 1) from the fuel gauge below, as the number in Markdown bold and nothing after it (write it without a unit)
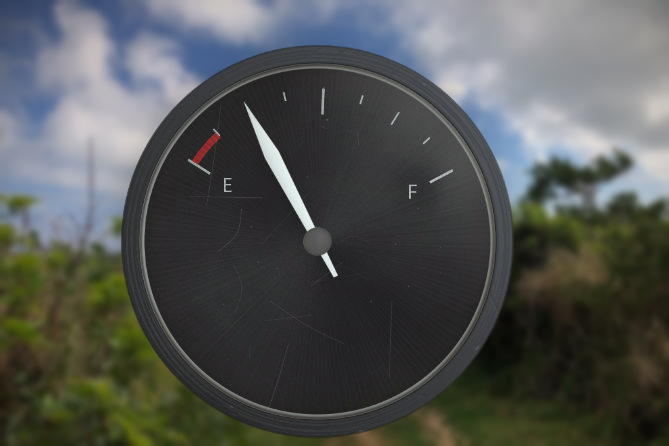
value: **0.25**
